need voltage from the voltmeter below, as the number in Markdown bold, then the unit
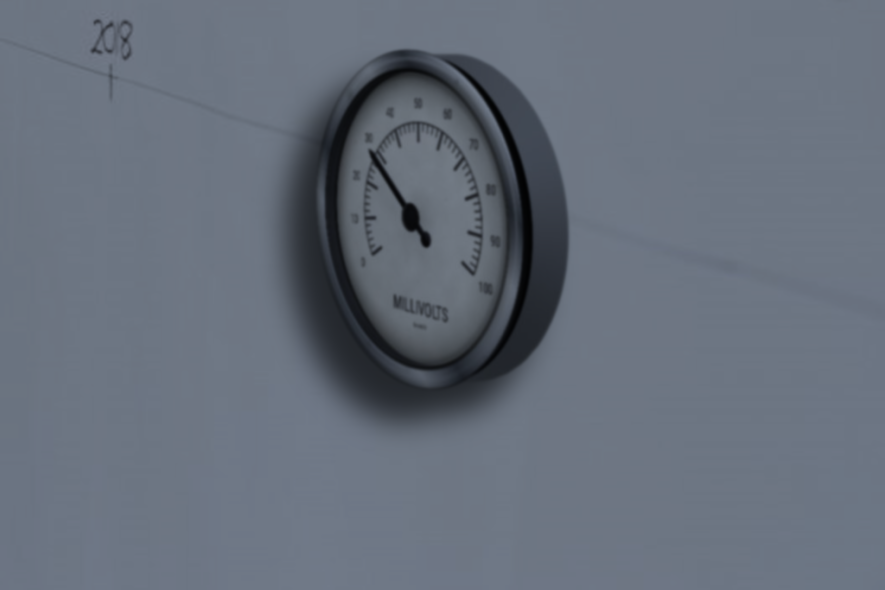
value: **30** mV
